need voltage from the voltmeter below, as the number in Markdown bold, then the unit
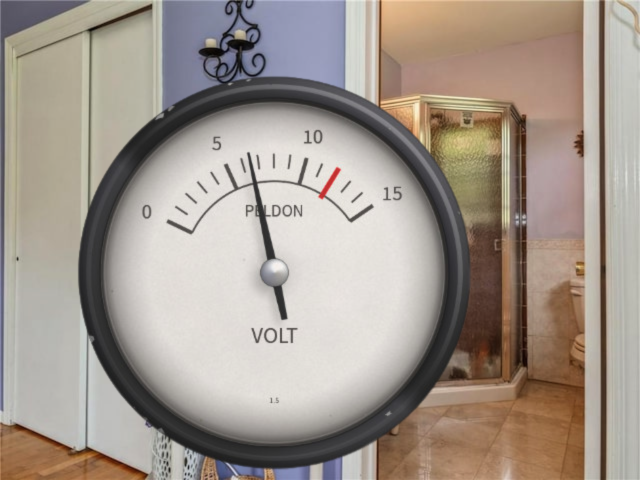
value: **6.5** V
